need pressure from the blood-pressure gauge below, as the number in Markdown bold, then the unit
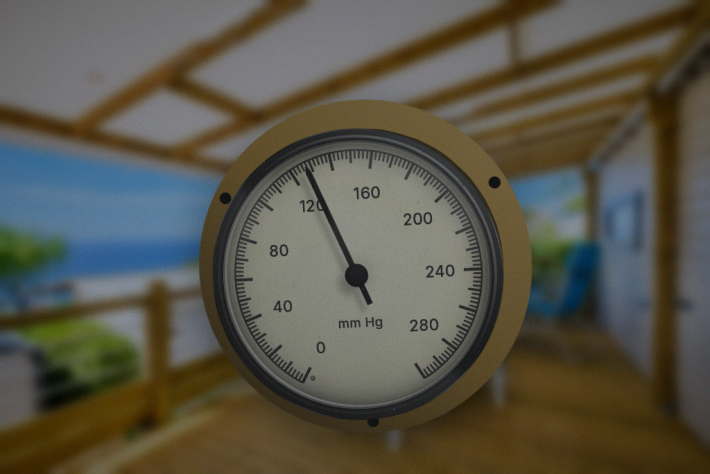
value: **128** mmHg
